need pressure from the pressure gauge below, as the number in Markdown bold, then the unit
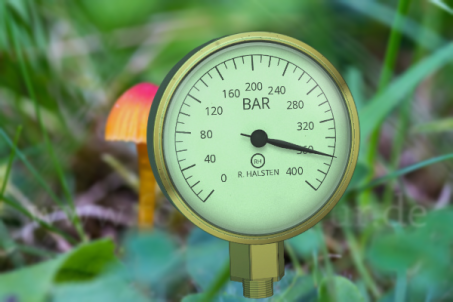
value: **360** bar
